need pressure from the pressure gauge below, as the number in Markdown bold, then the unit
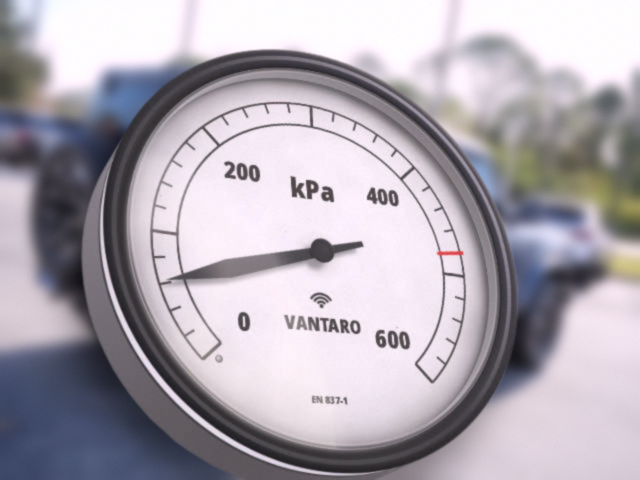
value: **60** kPa
